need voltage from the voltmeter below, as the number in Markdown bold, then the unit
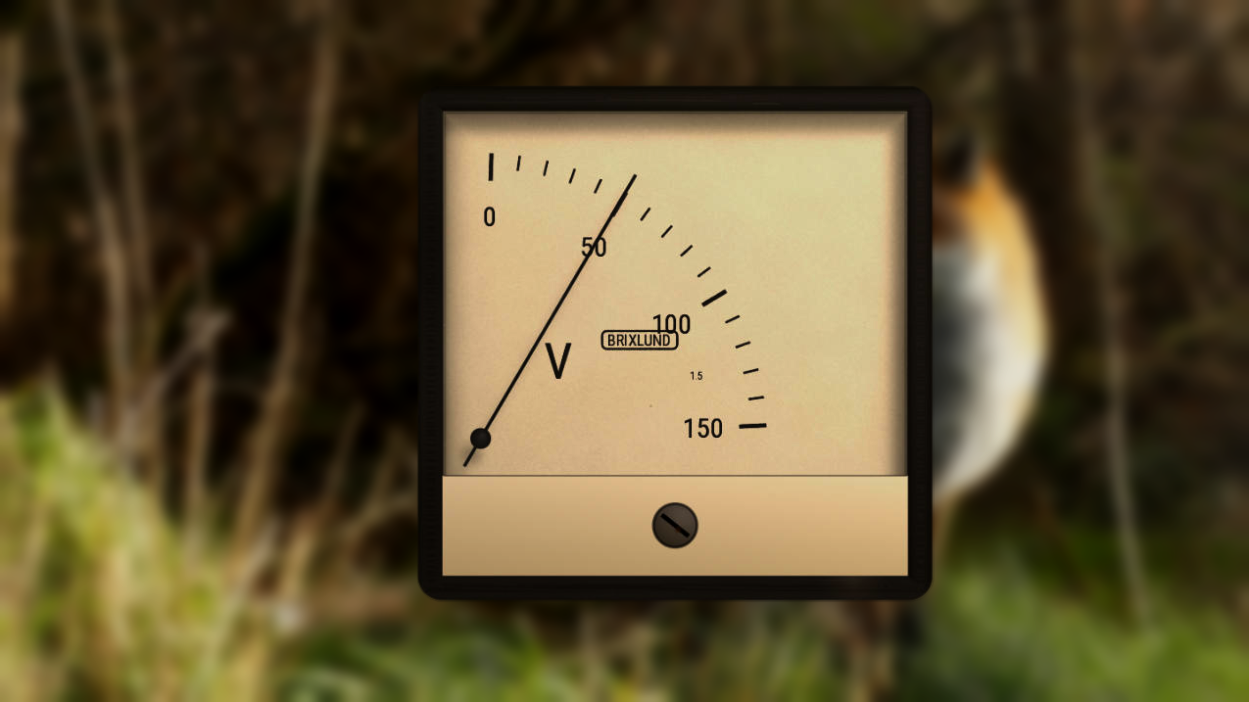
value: **50** V
